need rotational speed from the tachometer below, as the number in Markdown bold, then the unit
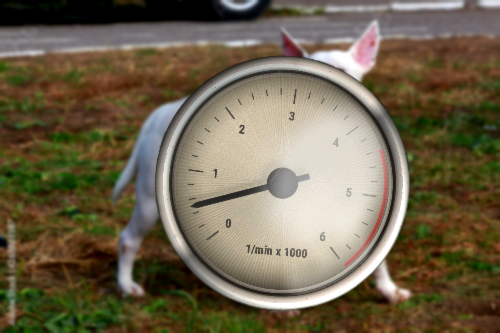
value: **500** rpm
